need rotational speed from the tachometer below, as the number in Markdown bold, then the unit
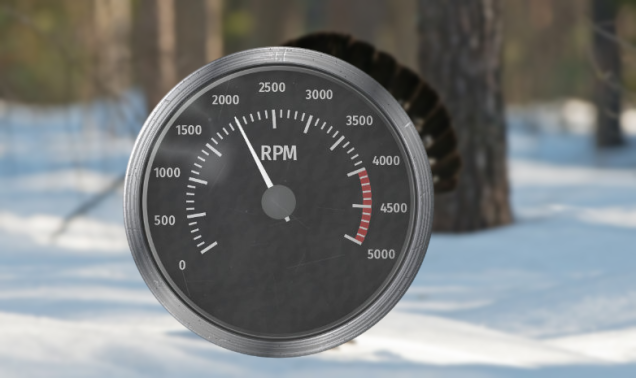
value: **2000** rpm
